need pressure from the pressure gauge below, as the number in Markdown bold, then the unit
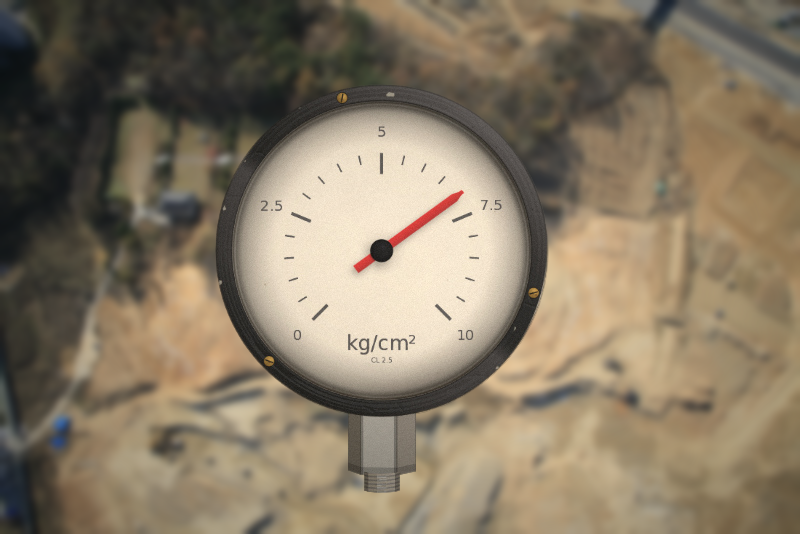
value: **7** kg/cm²
